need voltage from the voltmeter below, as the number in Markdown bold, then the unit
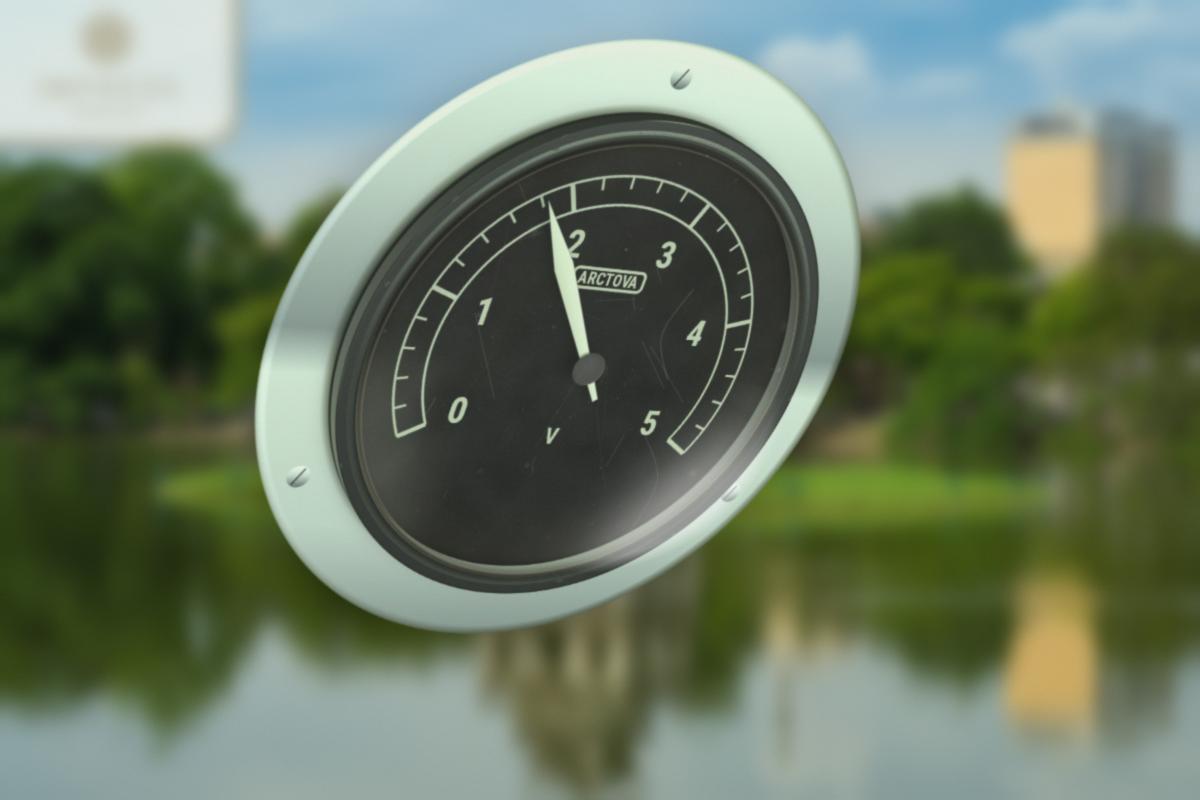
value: **1.8** V
